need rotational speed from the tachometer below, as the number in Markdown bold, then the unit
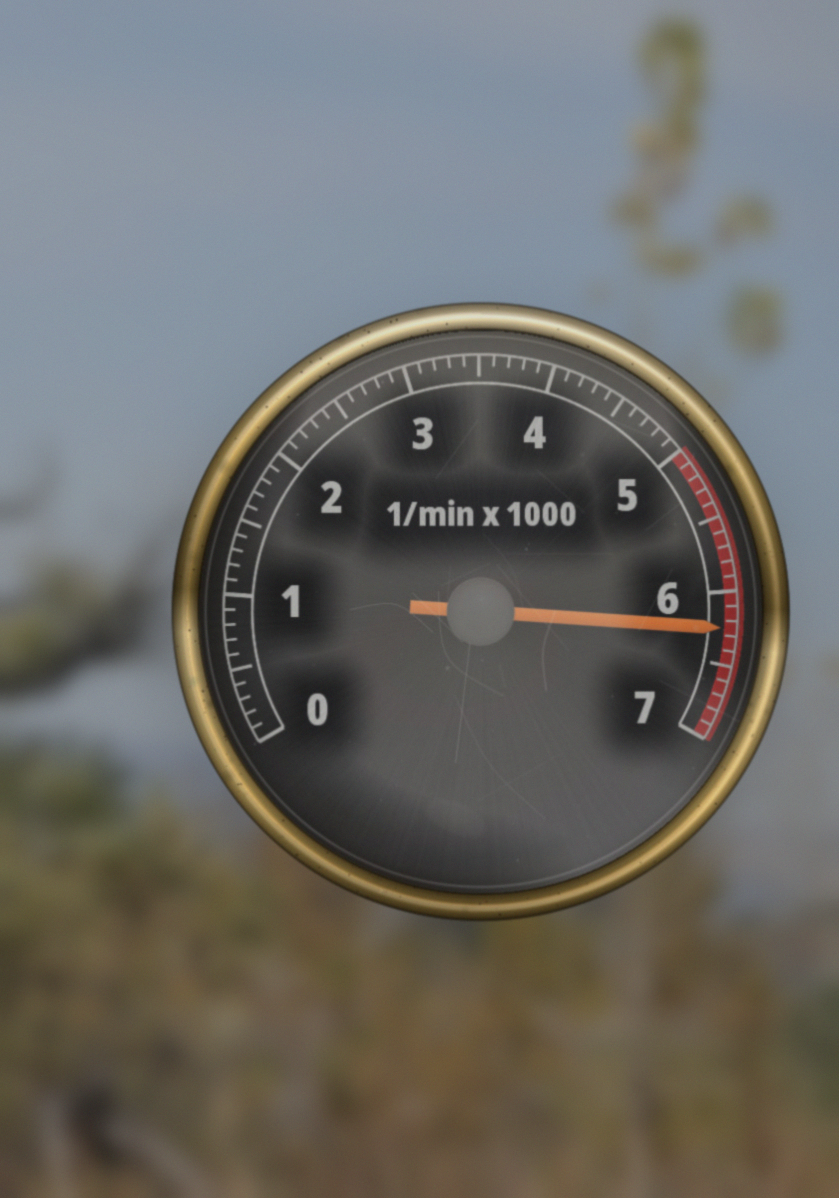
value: **6250** rpm
